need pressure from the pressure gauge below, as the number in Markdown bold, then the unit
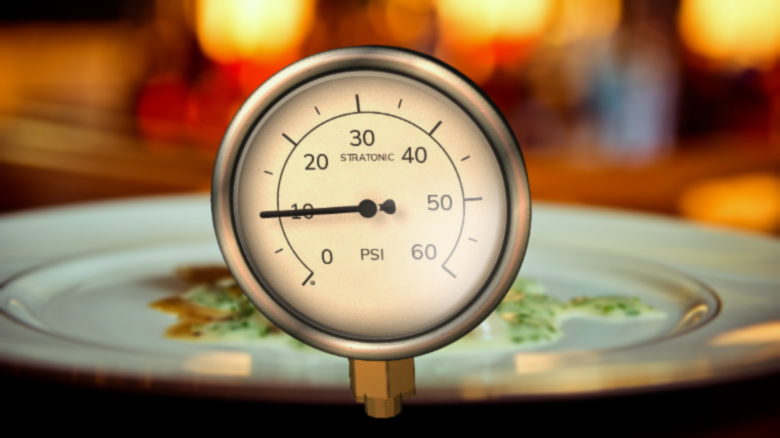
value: **10** psi
